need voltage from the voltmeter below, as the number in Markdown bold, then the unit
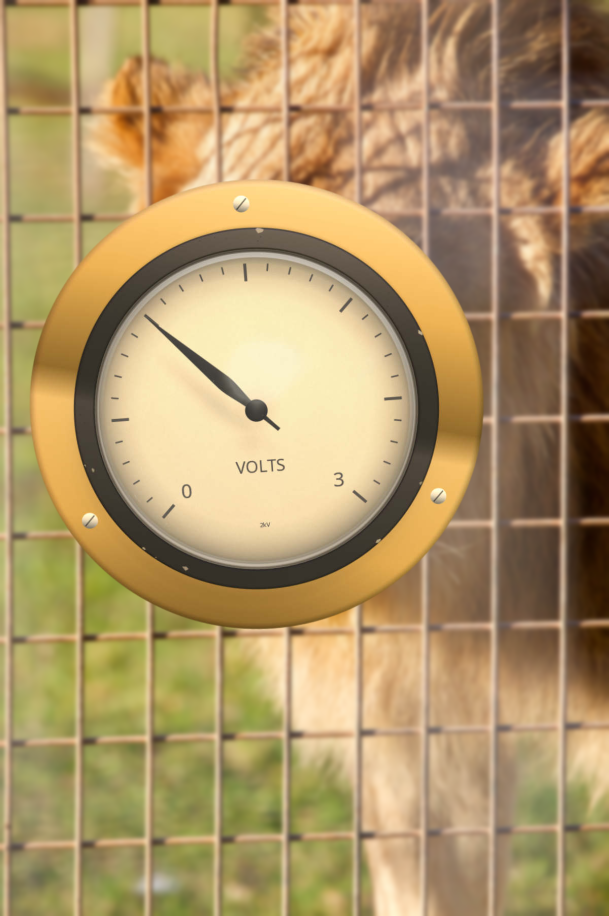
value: **1** V
